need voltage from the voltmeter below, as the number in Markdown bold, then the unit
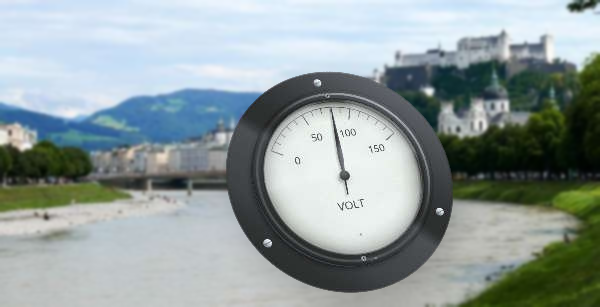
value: **80** V
